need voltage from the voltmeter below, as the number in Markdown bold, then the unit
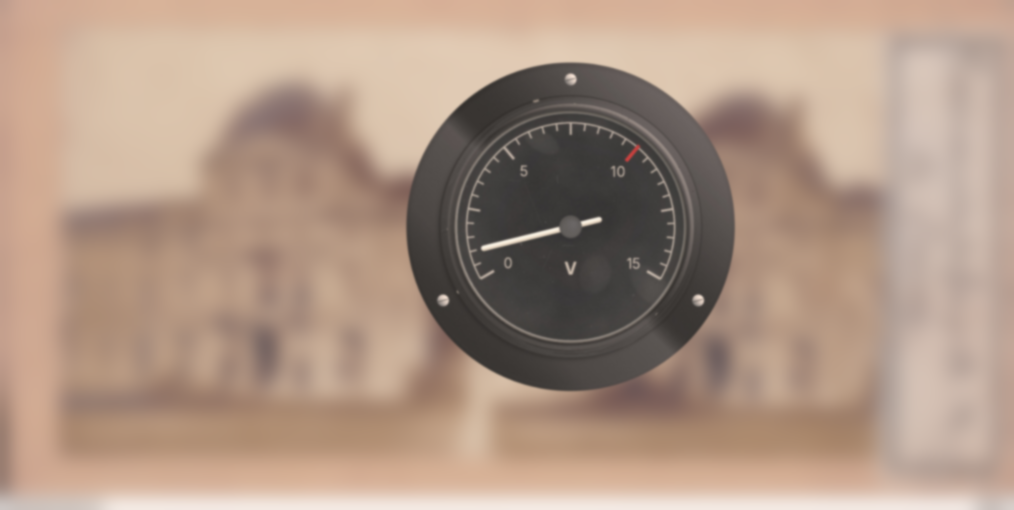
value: **1** V
